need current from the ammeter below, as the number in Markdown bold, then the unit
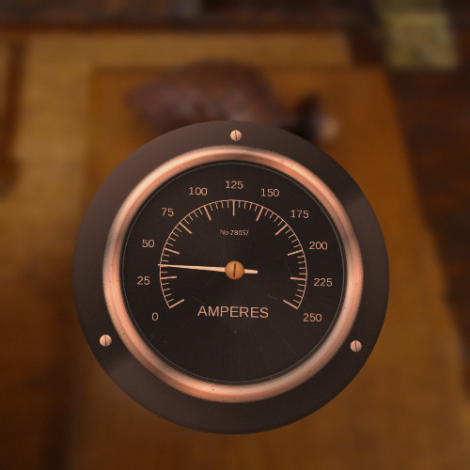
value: **35** A
